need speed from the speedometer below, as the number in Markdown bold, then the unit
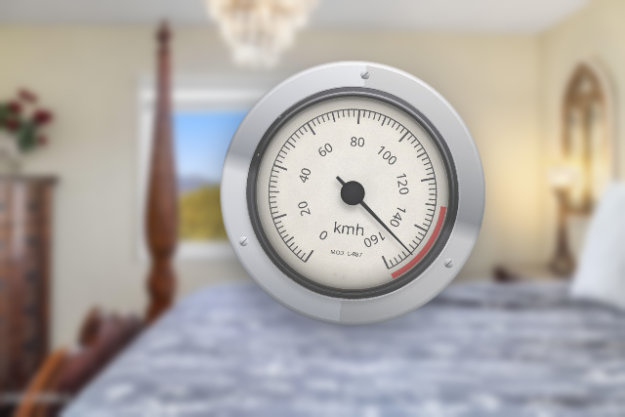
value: **150** km/h
